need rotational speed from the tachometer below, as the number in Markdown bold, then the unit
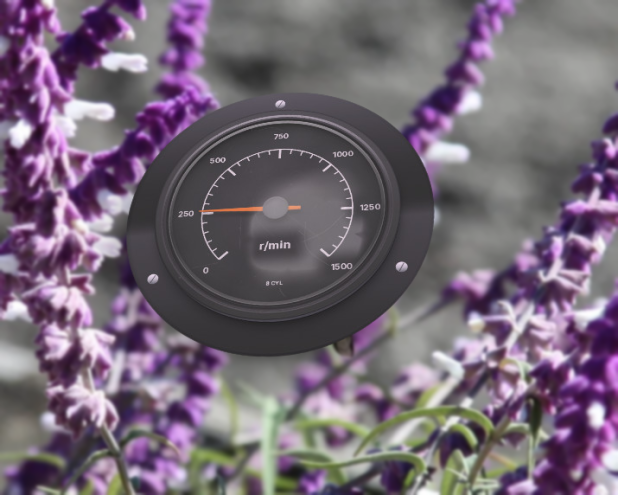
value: **250** rpm
